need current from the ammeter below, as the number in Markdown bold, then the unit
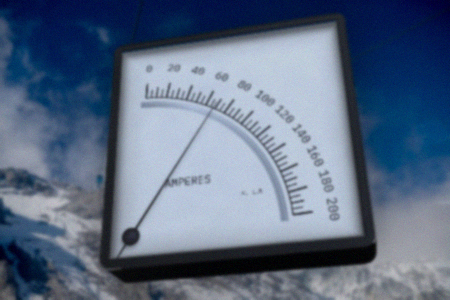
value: **70** A
